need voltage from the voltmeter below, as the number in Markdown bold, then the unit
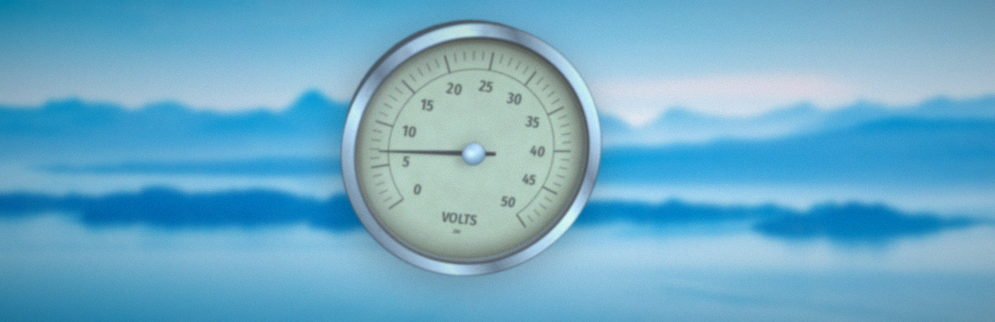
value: **7** V
